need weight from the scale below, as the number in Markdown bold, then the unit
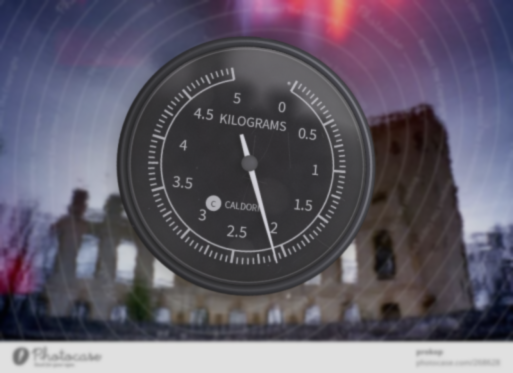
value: **2.1** kg
